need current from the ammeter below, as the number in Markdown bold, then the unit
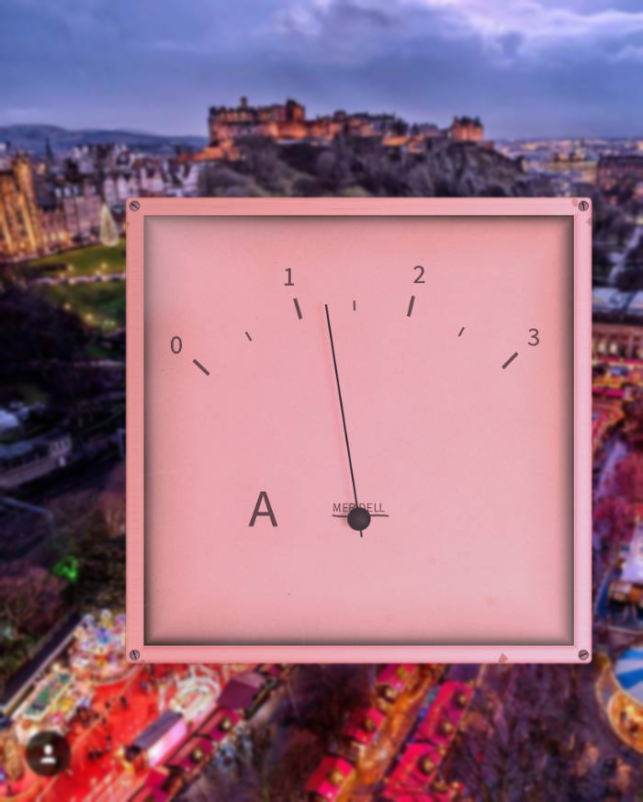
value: **1.25** A
